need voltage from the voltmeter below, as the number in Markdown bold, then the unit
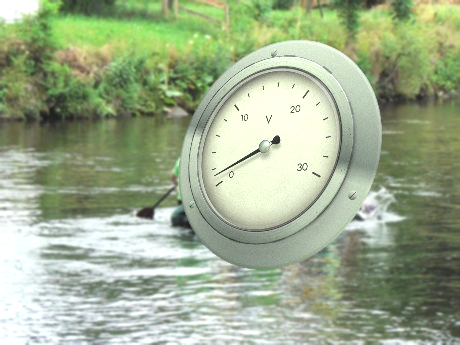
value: **1** V
